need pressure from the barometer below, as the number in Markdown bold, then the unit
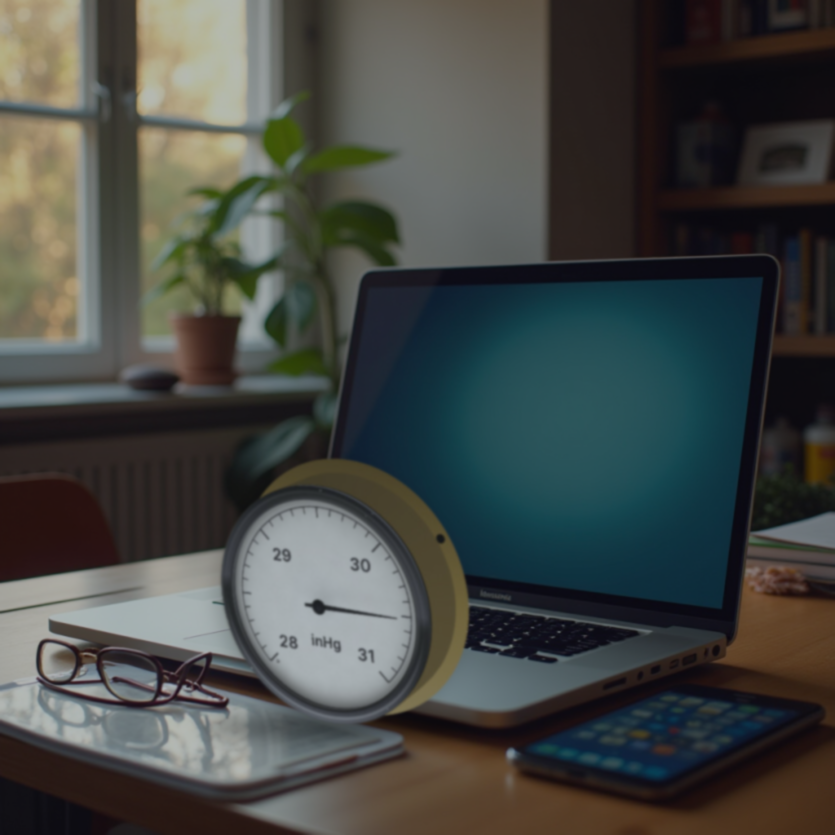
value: **30.5** inHg
